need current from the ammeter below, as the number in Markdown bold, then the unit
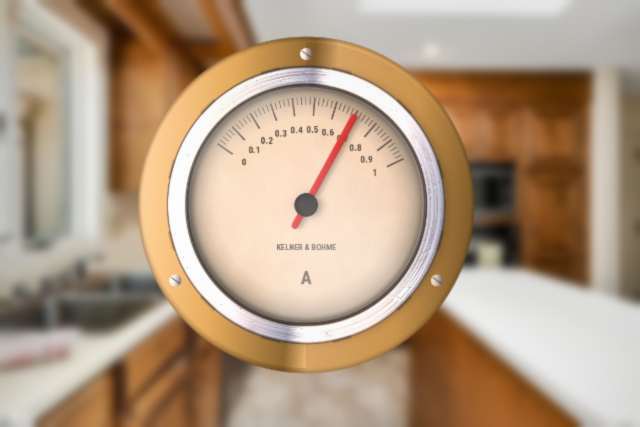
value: **0.7** A
